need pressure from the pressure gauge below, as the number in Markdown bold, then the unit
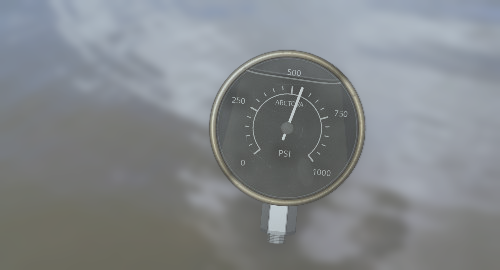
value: **550** psi
